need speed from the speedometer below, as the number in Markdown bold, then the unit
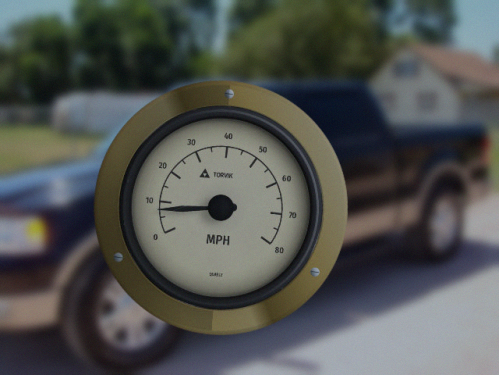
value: **7.5** mph
